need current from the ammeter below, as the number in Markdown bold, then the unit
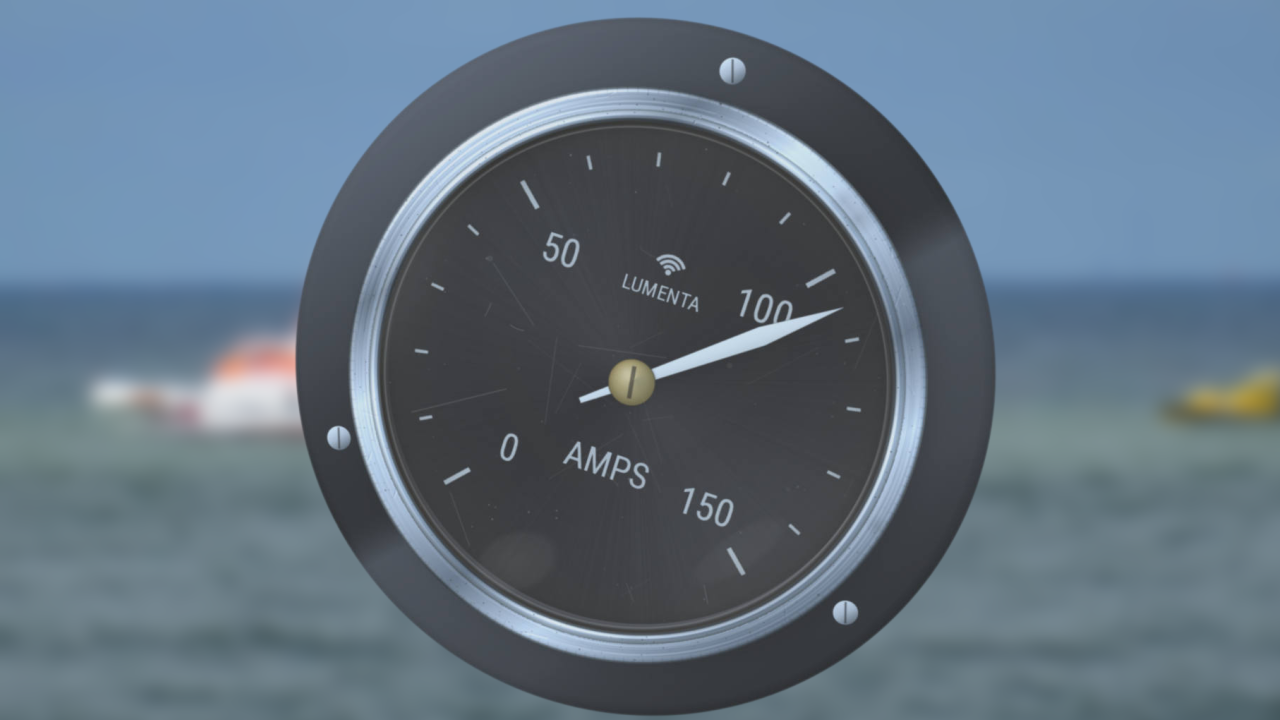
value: **105** A
